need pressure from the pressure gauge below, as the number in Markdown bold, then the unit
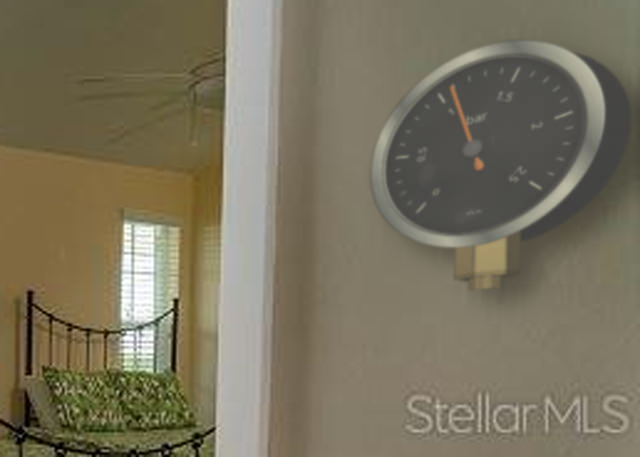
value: **1.1** bar
